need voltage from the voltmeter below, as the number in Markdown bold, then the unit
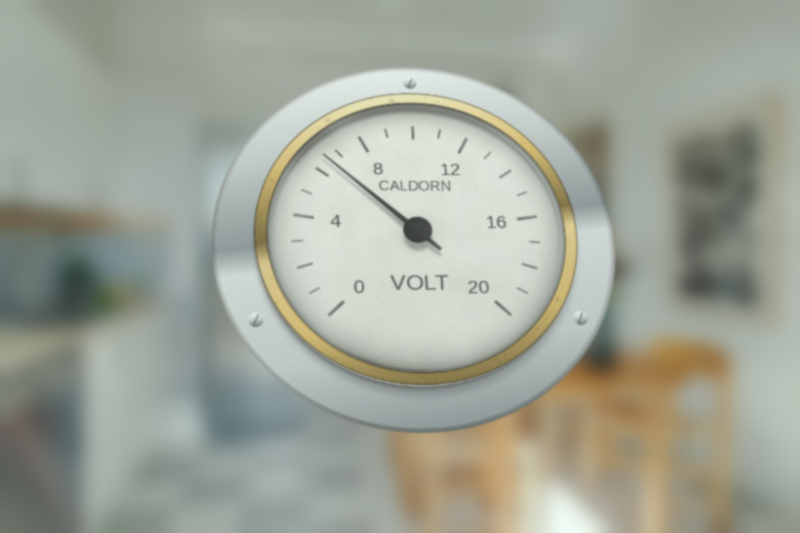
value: **6.5** V
